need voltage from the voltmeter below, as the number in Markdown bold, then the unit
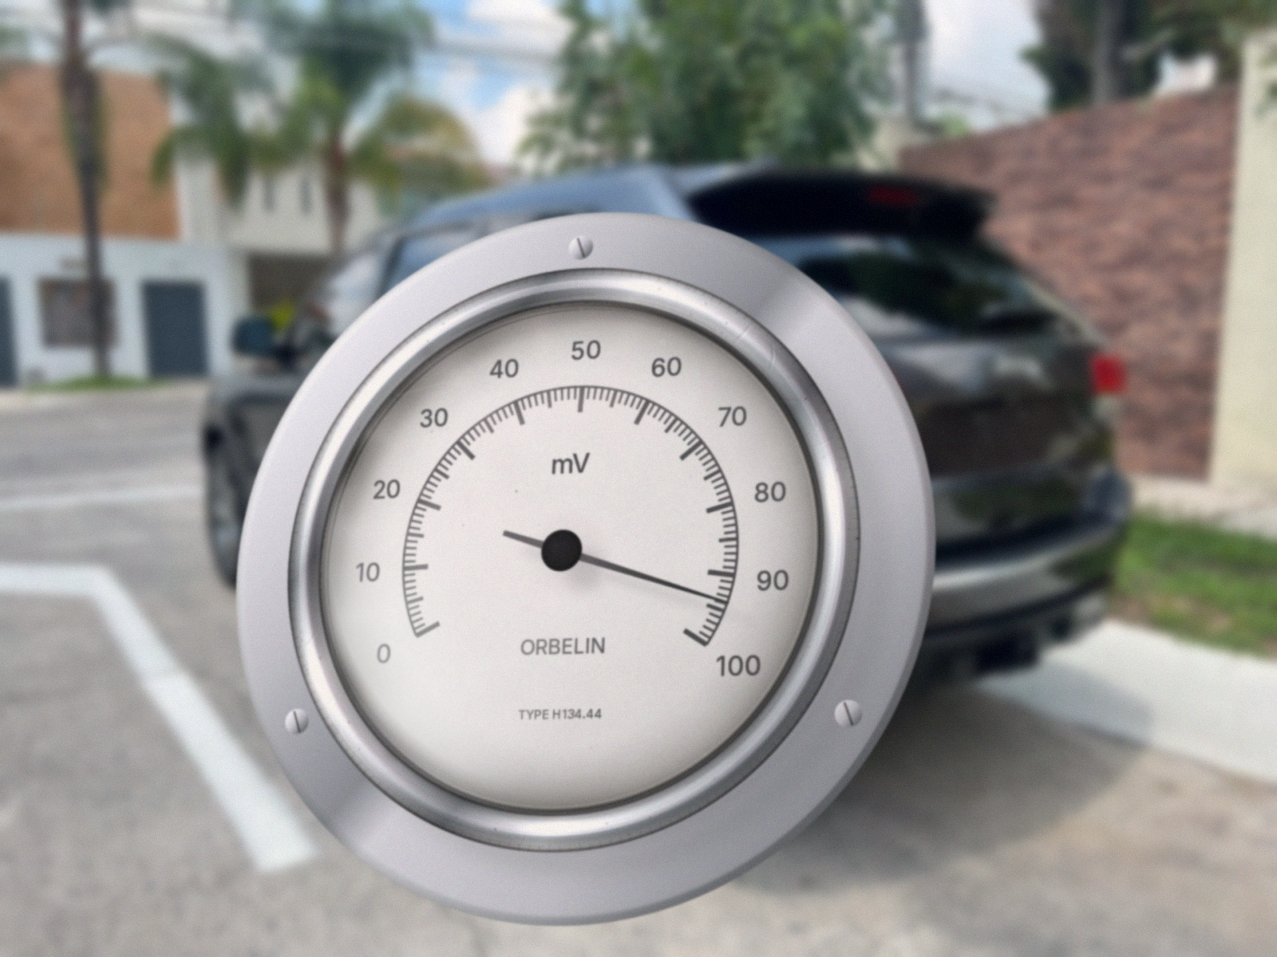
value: **94** mV
